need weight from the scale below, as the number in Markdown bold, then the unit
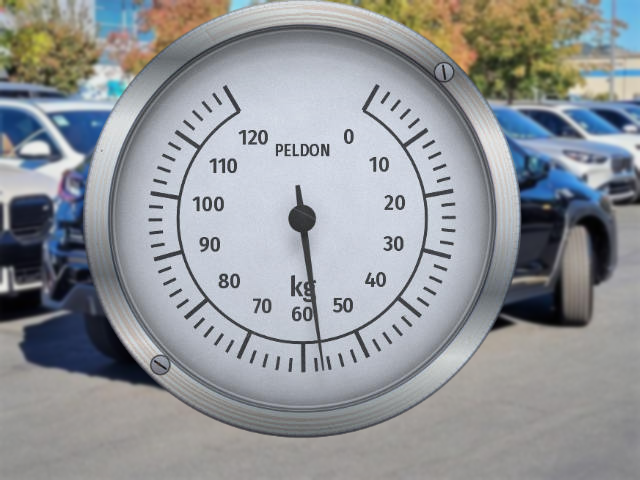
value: **57** kg
